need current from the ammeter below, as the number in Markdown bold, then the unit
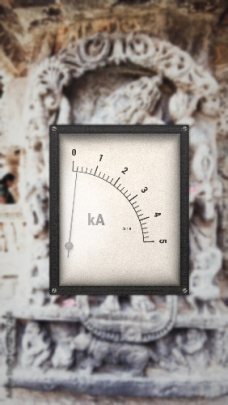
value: **0.2** kA
